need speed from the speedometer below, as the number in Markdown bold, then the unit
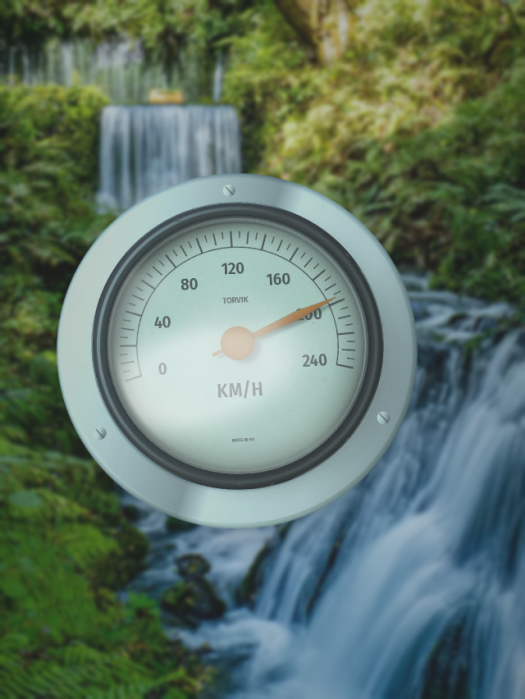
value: **197.5** km/h
